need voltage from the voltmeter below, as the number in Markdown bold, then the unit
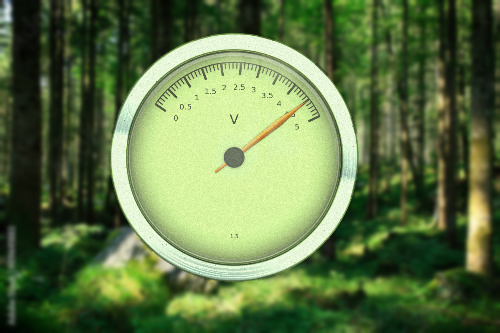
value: **4.5** V
